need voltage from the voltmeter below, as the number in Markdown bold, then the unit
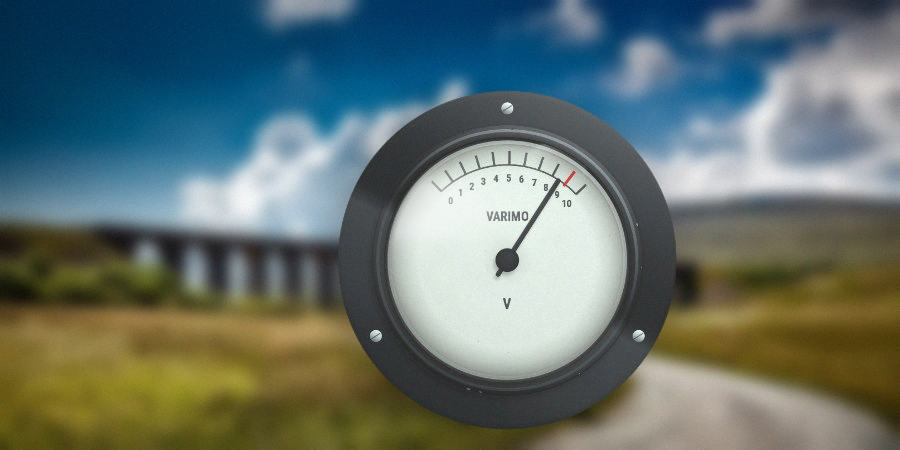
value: **8.5** V
